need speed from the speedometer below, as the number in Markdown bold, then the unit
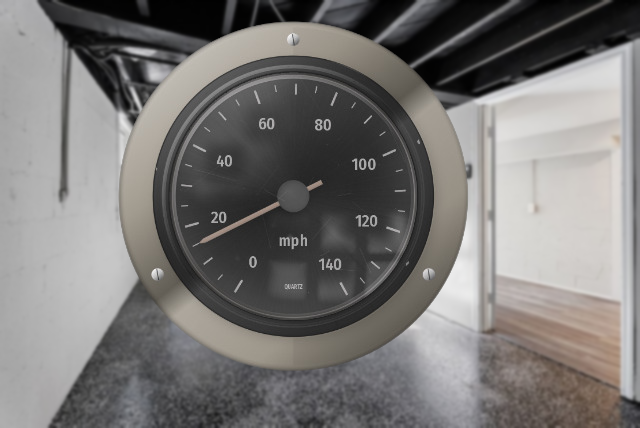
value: **15** mph
